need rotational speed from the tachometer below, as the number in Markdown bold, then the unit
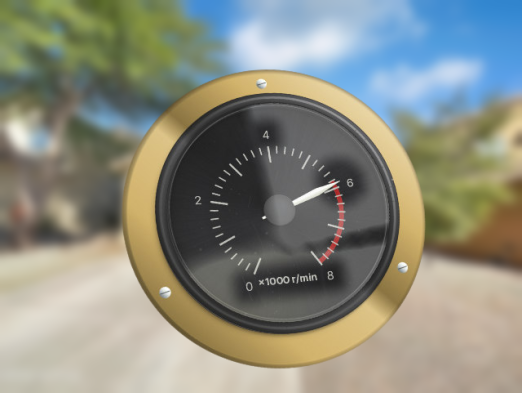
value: **5900** rpm
